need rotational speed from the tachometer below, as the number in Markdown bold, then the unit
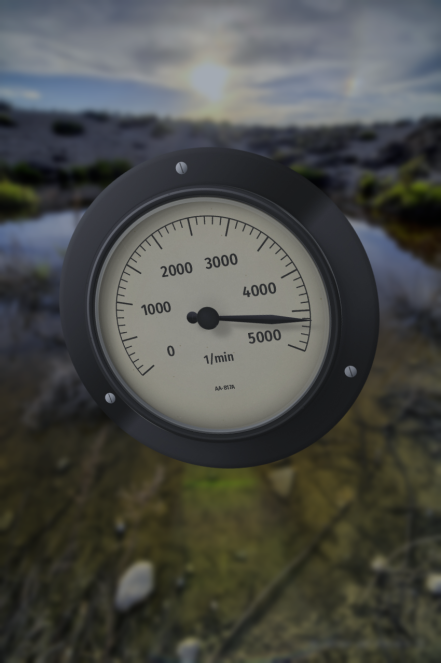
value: **4600** rpm
